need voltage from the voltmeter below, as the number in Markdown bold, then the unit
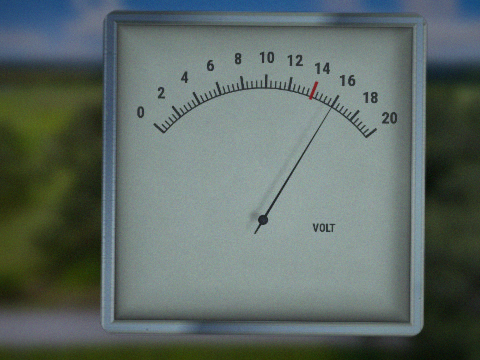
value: **16** V
